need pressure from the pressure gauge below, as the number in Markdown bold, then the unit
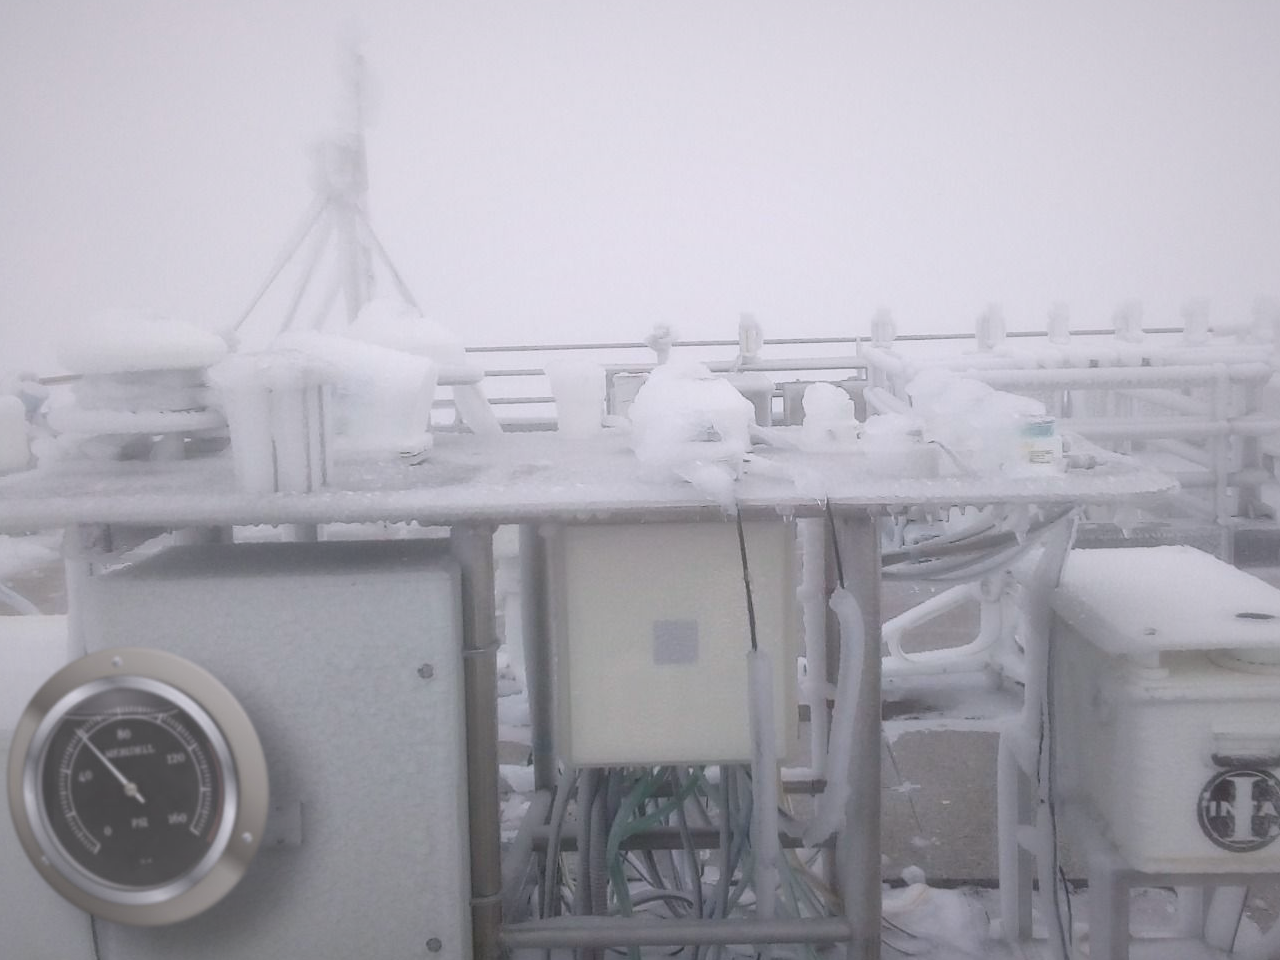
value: **60** psi
